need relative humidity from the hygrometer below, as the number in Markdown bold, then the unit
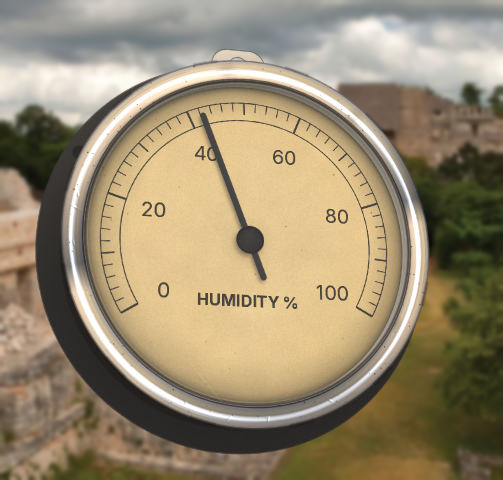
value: **42** %
